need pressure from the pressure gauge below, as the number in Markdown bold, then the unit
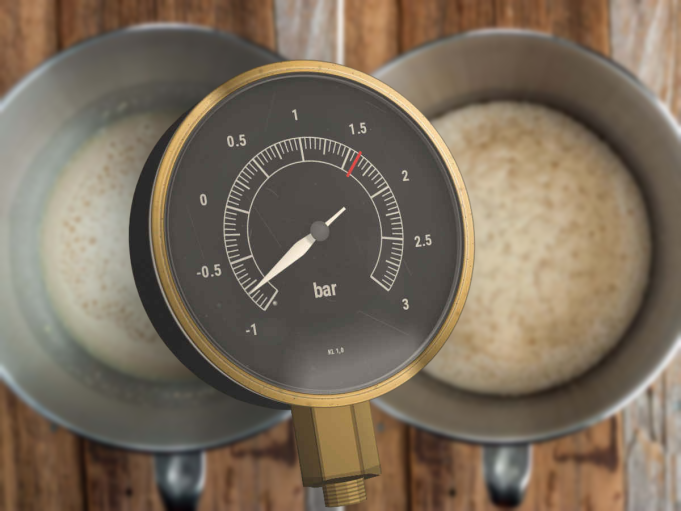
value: **-0.8** bar
